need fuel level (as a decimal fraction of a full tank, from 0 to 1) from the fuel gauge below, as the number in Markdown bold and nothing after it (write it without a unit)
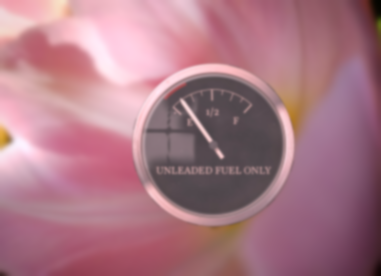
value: **0.125**
